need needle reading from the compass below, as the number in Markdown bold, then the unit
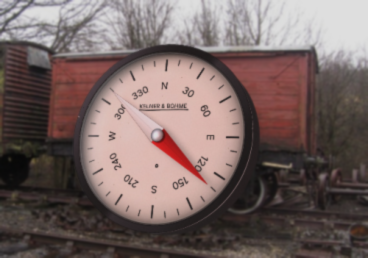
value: **130** °
